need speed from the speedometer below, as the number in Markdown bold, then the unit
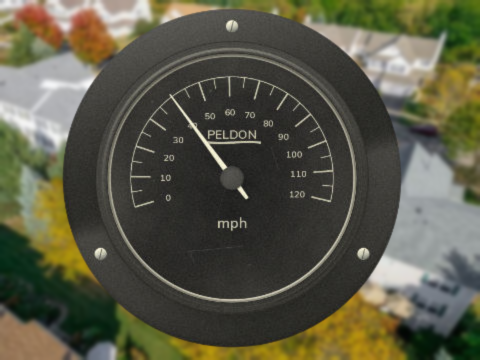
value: **40** mph
